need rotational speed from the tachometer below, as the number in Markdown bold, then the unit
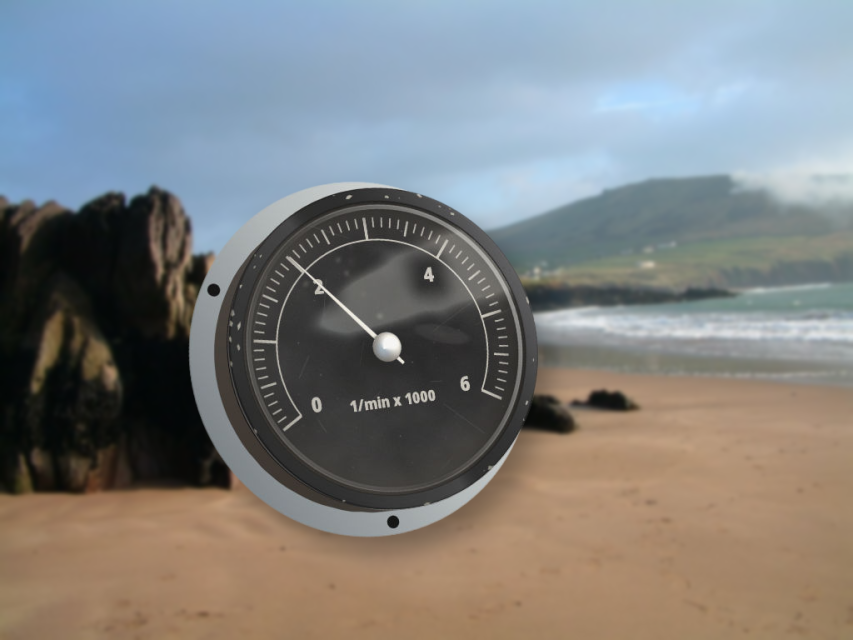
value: **2000** rpm
